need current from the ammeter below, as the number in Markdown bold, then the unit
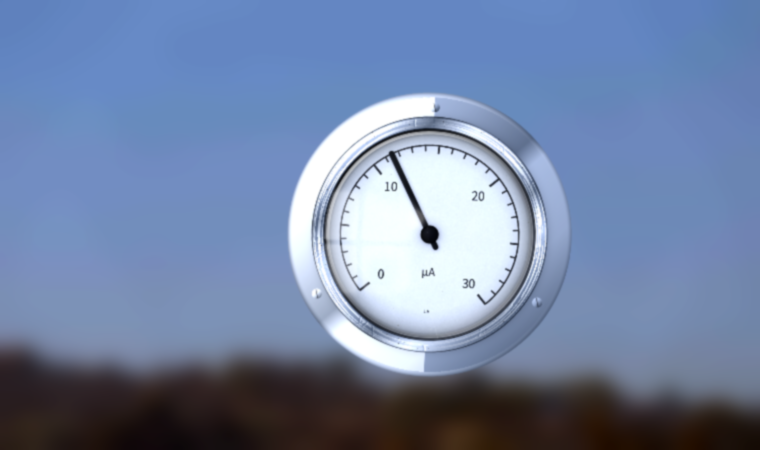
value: **11.5** µA
